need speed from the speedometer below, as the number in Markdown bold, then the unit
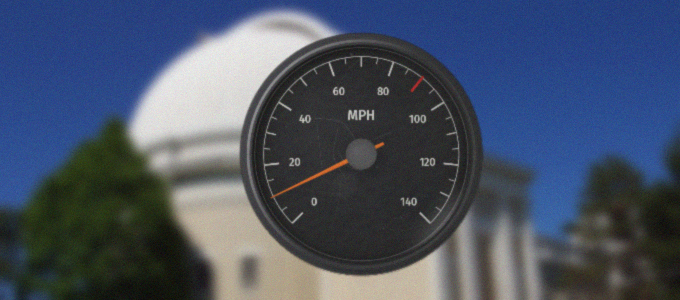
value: **10** mph
